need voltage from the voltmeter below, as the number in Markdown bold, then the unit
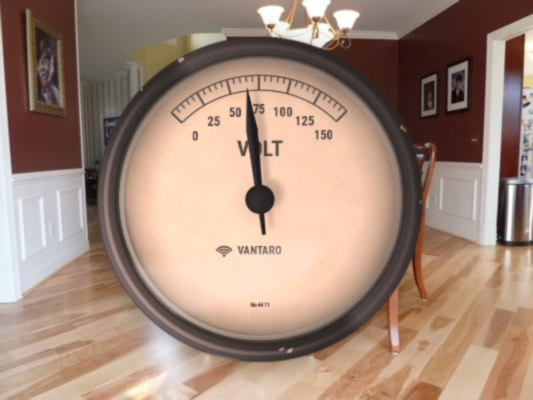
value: **65** V
